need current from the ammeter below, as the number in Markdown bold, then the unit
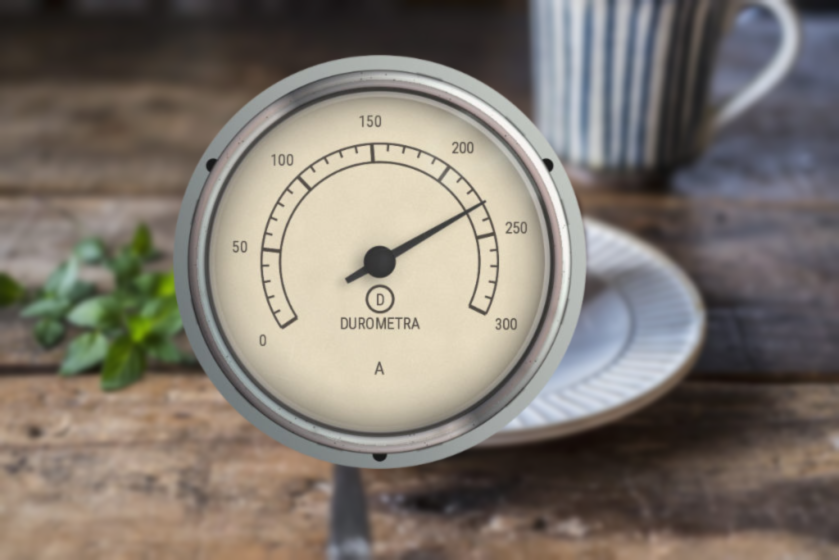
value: **230** A
